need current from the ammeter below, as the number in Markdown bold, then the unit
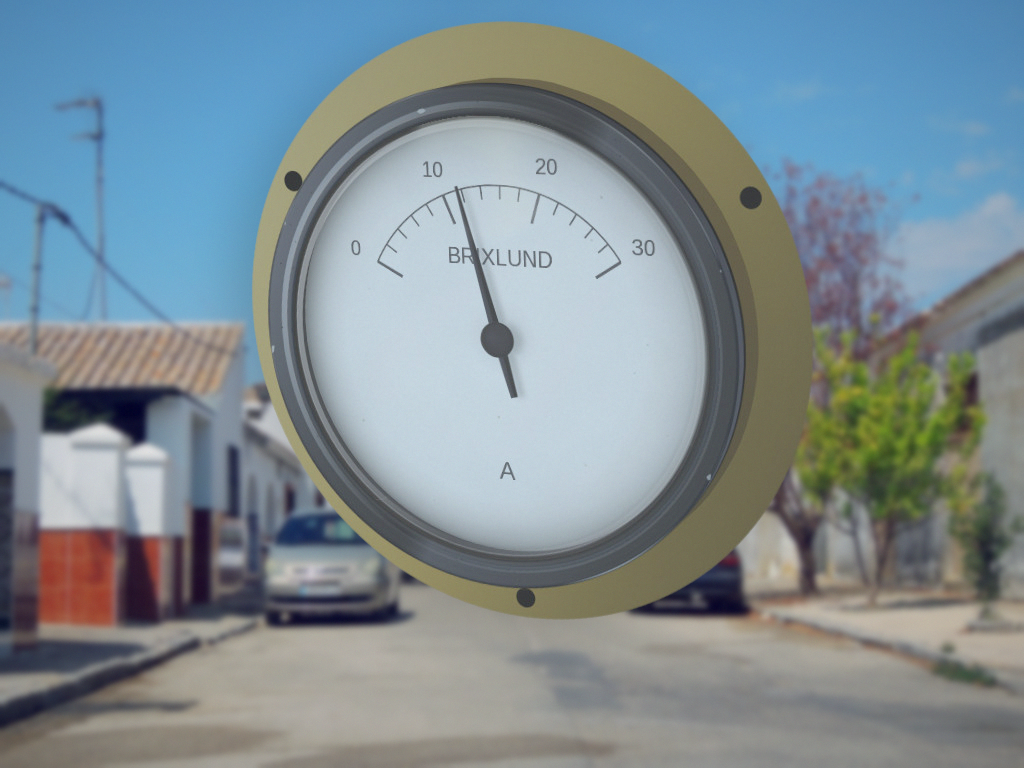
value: **12** A
